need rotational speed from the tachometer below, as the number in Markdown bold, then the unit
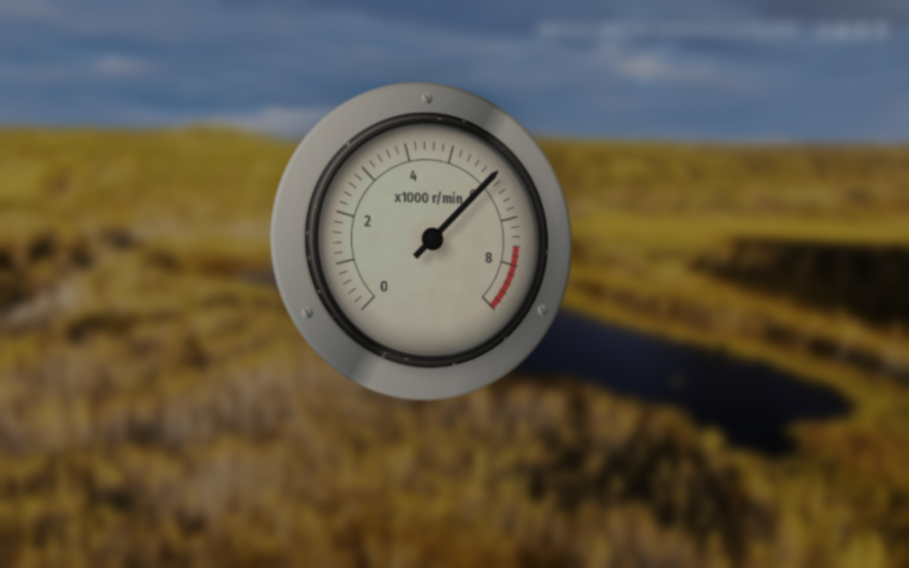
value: **6000** rpm
